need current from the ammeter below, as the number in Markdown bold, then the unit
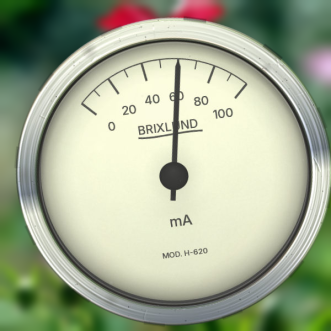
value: **60** mA
